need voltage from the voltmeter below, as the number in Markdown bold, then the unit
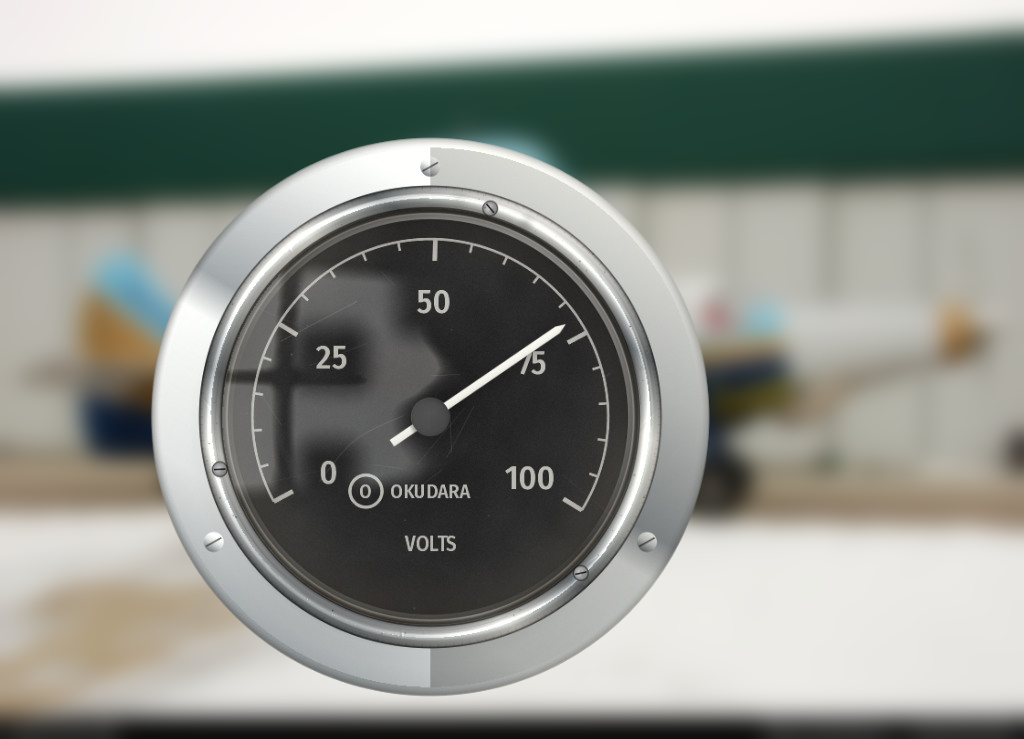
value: **72.5** V
